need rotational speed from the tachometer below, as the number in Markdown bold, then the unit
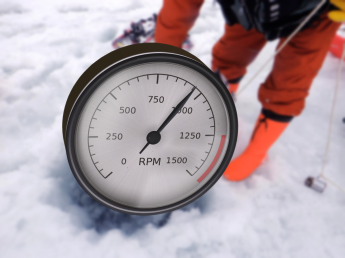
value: **950** rpm
